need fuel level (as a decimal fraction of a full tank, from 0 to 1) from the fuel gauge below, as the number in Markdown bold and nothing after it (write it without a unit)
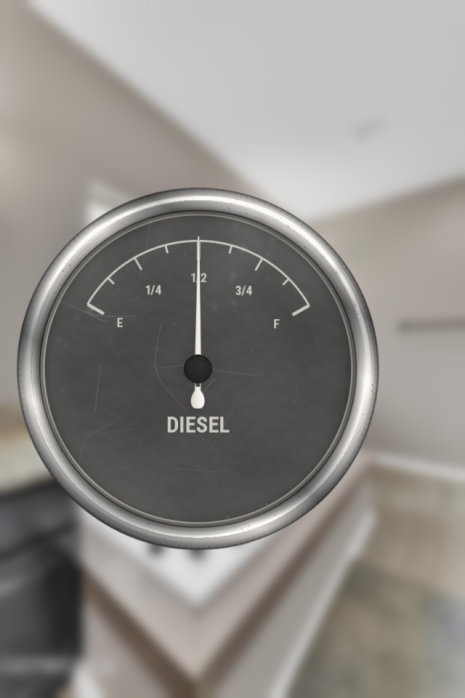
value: **0.5**
